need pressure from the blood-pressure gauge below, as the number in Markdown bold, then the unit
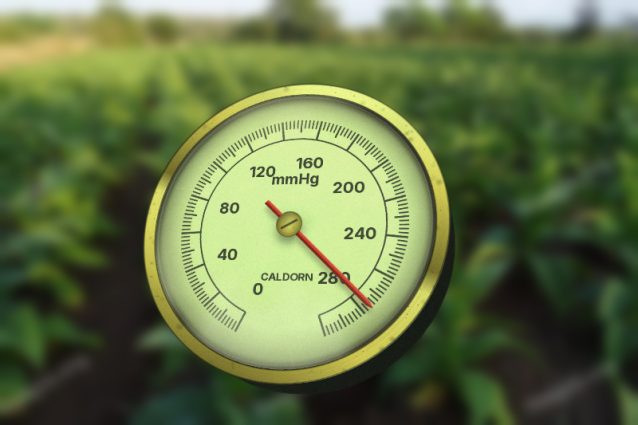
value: **276** mmHg
